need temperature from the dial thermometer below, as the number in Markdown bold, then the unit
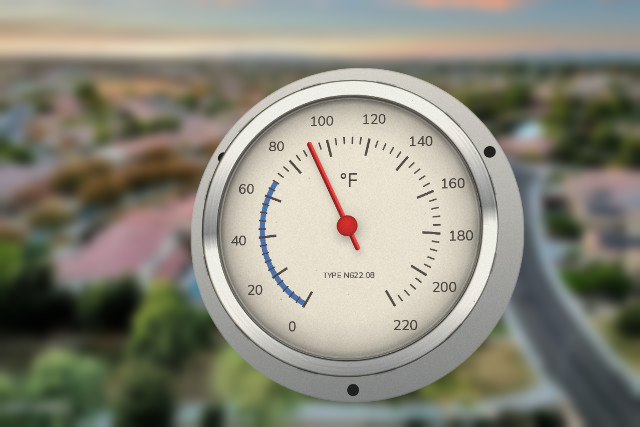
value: **92** °F
